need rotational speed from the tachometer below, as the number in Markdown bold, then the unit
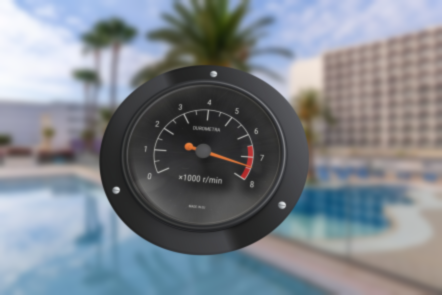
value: **7500** rpm
